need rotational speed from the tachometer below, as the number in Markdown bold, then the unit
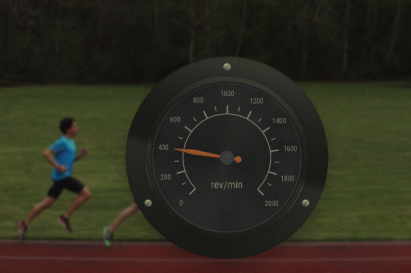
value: **400** rpm
